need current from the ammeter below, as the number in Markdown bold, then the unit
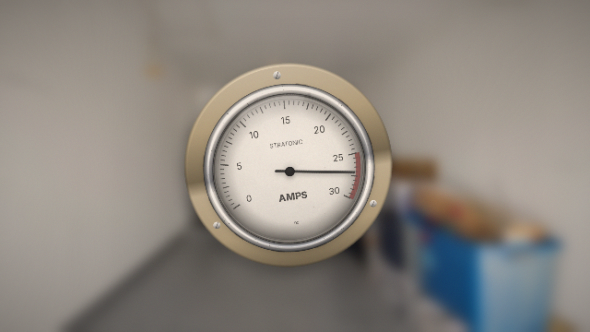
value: **27** A
